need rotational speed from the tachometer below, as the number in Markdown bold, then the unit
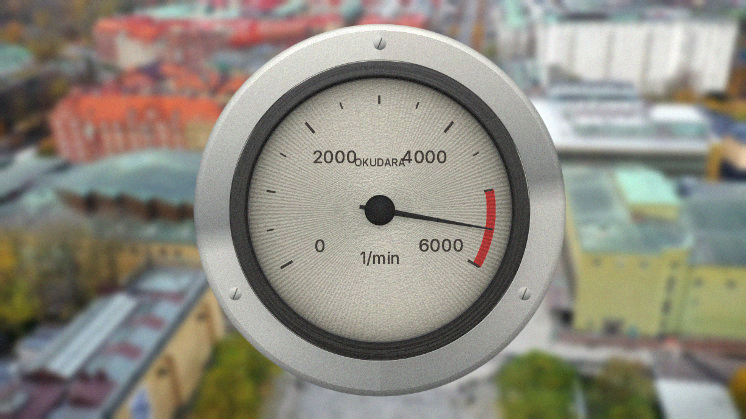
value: **5500** rpm
